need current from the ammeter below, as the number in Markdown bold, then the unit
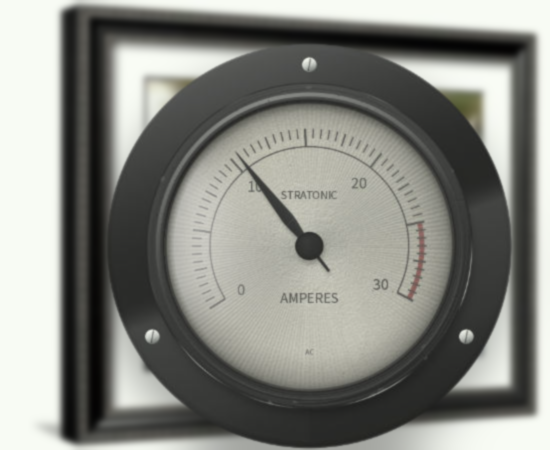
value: **10.5** A
